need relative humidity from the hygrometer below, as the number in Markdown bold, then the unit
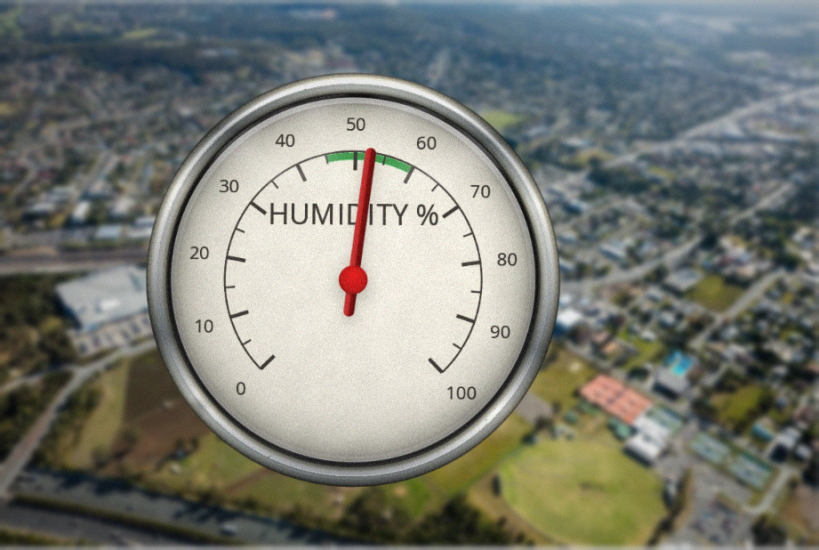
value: **52.5** %
